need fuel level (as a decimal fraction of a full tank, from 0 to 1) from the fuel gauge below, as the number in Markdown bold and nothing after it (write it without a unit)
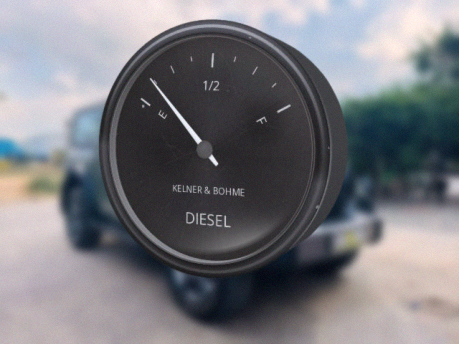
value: **0.125**
